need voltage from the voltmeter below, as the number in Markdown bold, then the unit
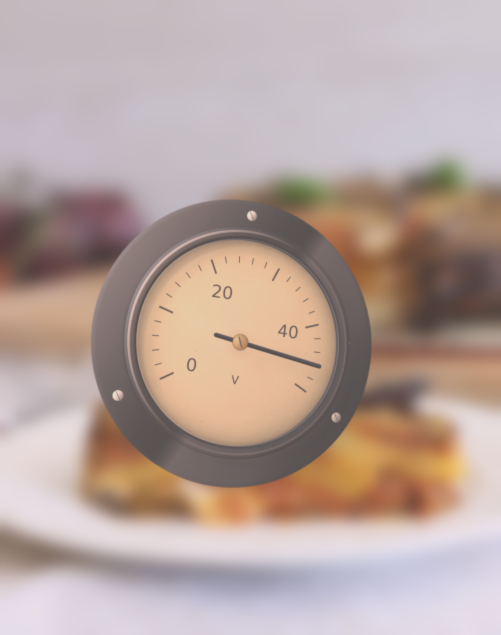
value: **46** V
